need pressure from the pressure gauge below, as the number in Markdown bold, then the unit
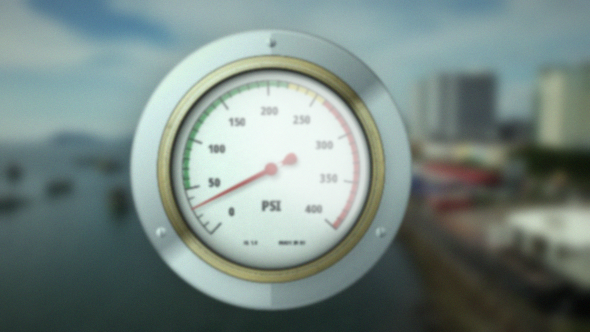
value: **30** psi
